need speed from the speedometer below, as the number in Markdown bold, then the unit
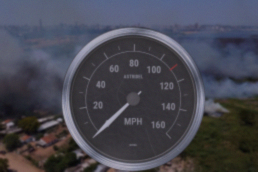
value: **0** mph
